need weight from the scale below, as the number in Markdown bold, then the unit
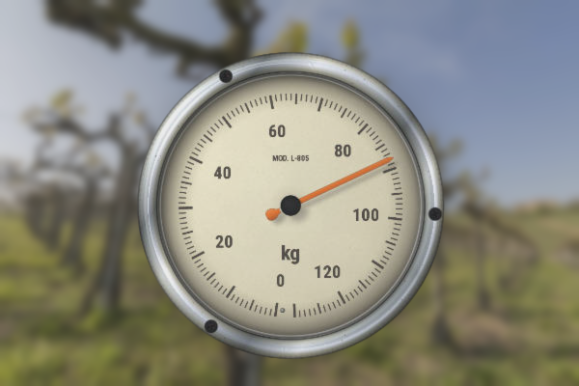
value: **88** kg
